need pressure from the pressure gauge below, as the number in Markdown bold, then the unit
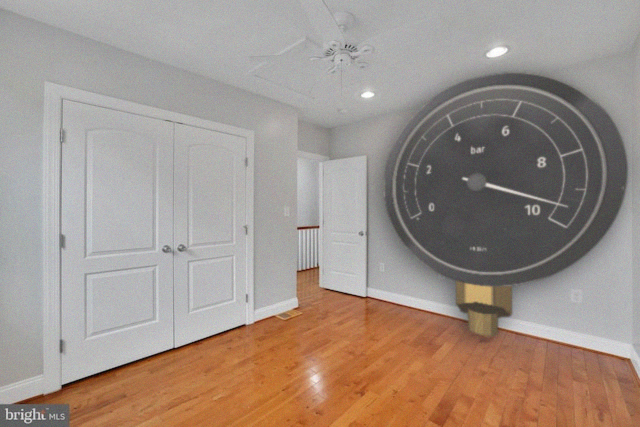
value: **9.5** bar
